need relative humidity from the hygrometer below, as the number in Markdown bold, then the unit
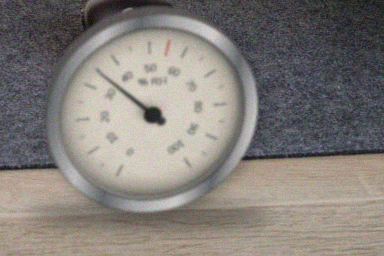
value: **35** %
